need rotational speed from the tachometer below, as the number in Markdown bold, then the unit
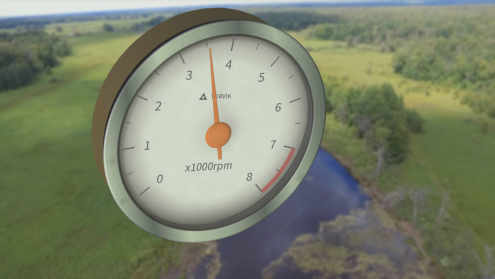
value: **3500** rpm
